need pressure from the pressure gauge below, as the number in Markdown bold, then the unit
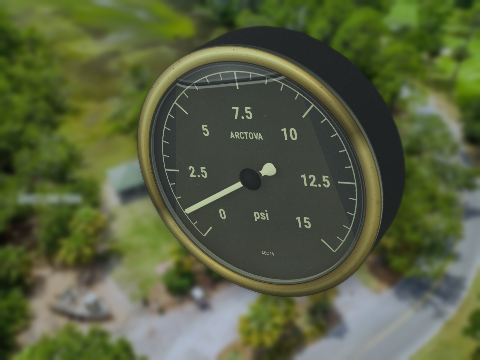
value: **1** psi
